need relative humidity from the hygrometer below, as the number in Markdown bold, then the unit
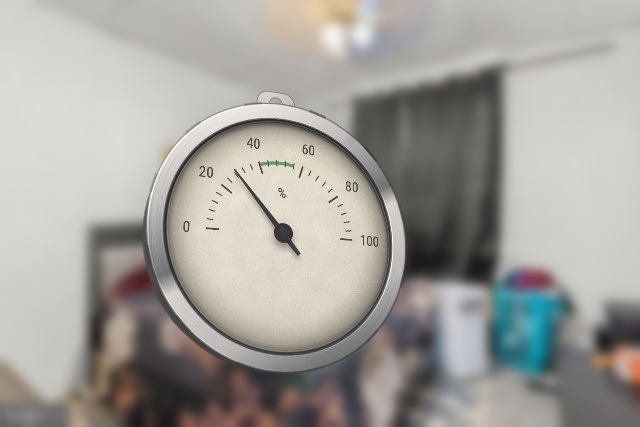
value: **28** %
